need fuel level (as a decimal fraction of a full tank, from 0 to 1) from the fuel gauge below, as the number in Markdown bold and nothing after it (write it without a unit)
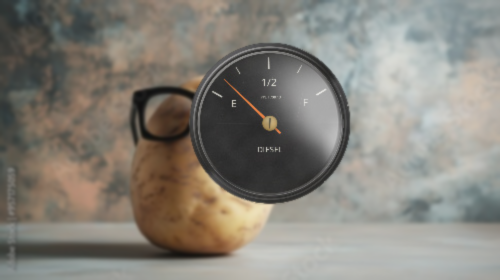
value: **0.125**
